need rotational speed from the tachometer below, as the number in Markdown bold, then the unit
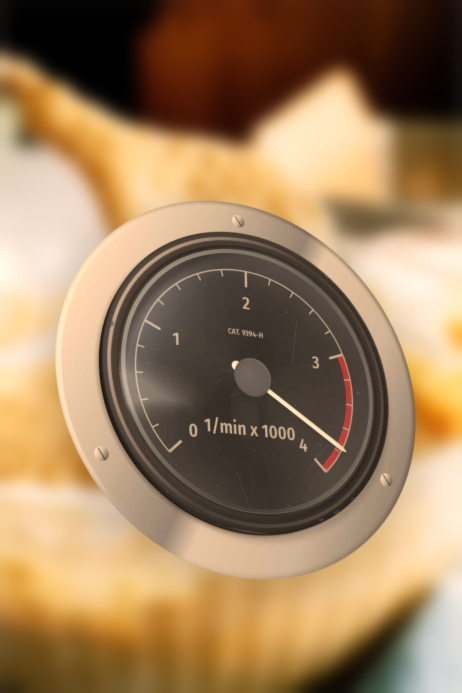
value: **3800** rpm
